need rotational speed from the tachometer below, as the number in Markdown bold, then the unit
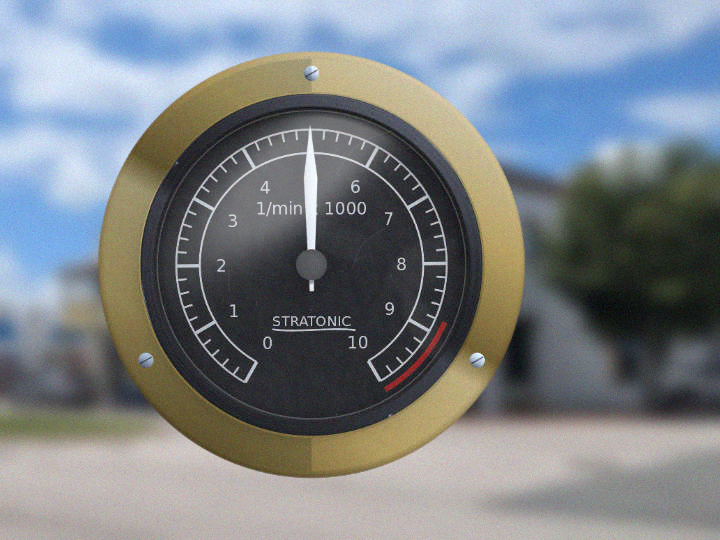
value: **5000** rpm
